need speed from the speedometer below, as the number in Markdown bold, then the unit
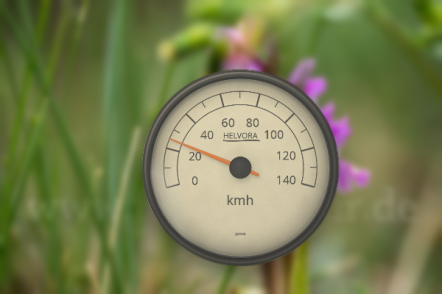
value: **25** km/h
